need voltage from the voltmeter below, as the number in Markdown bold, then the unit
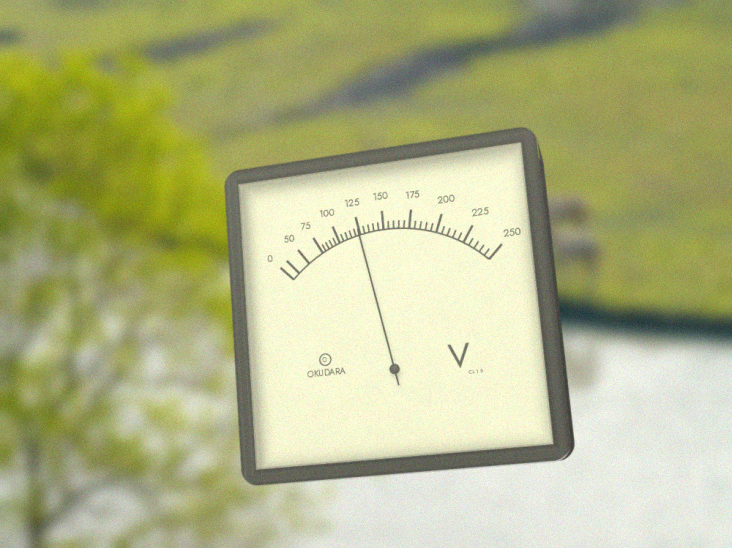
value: **125** V
